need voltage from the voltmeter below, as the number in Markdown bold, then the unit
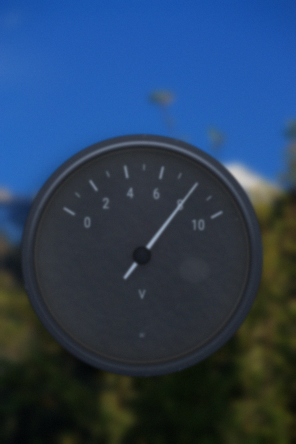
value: **8** V
